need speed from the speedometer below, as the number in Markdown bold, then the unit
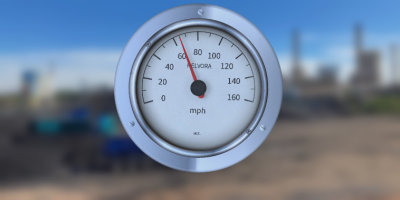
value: **65** mph
